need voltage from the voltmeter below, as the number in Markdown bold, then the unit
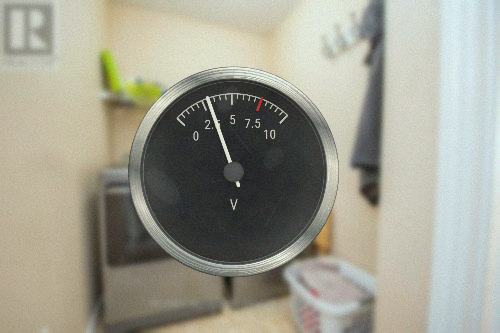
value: **3** V
